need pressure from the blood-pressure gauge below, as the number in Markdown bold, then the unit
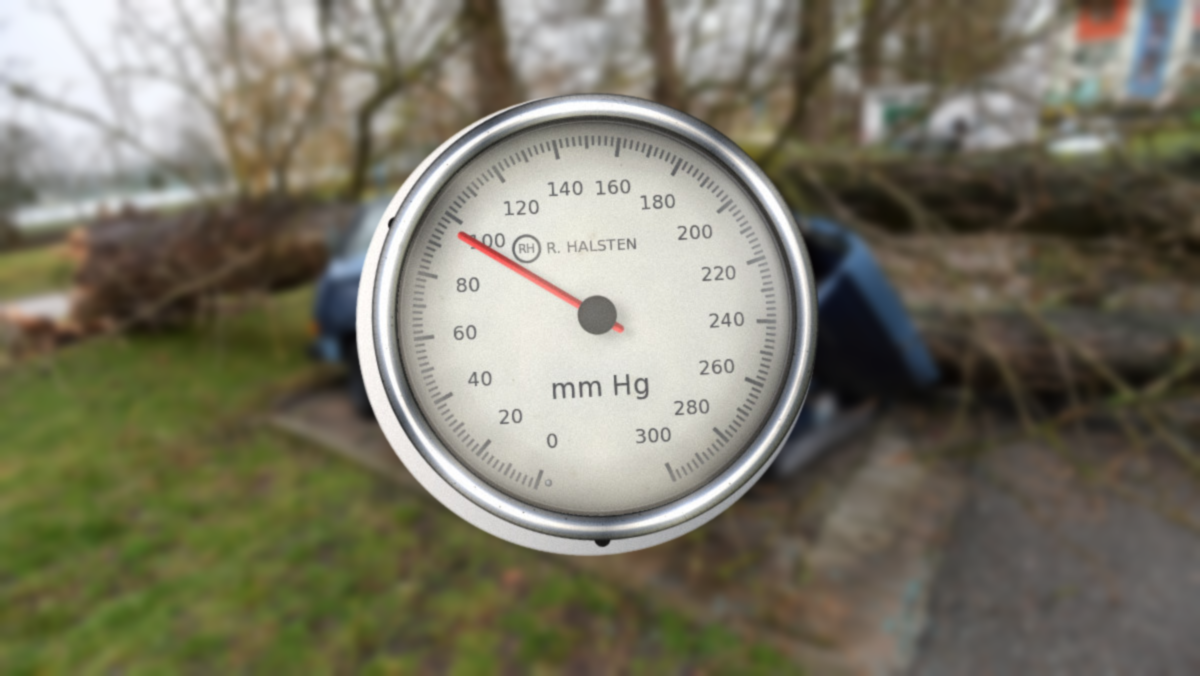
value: **96** mmHg
